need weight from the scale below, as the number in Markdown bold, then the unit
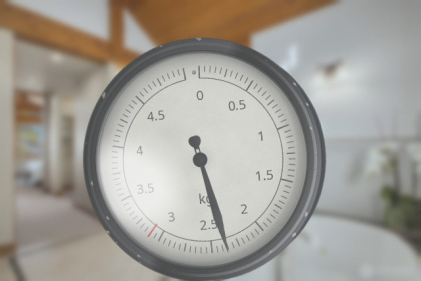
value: **2.35** kg
